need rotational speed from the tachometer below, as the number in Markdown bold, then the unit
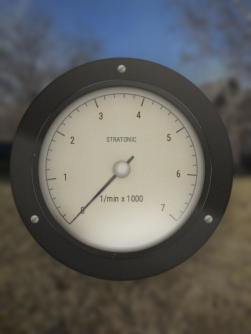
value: **0** rpm
